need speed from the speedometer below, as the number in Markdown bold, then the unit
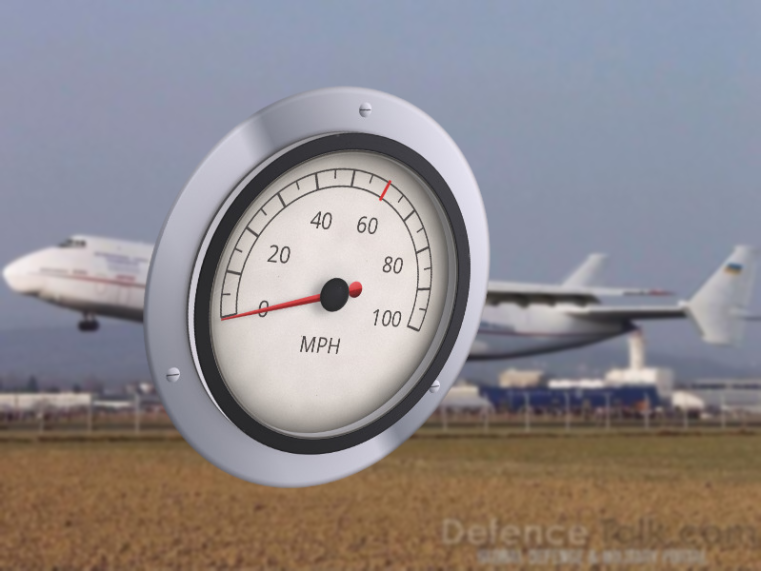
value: **0** mph
